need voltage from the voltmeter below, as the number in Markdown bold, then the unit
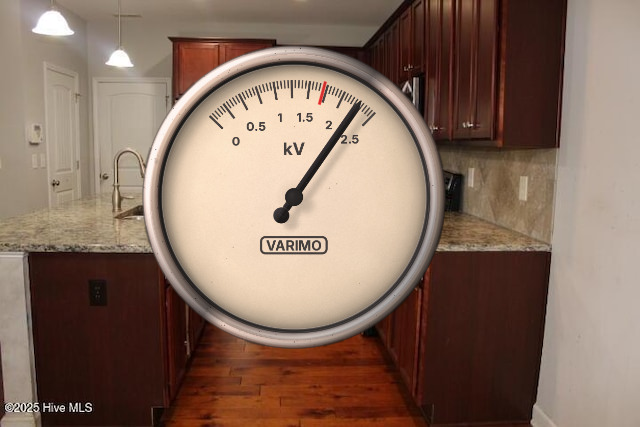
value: **2.25** kV
